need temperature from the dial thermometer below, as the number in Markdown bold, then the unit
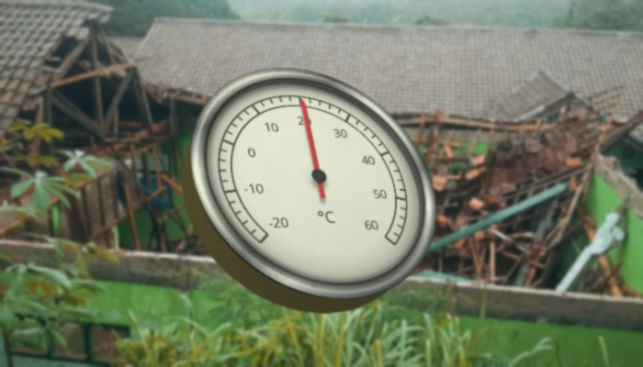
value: **20** °C
